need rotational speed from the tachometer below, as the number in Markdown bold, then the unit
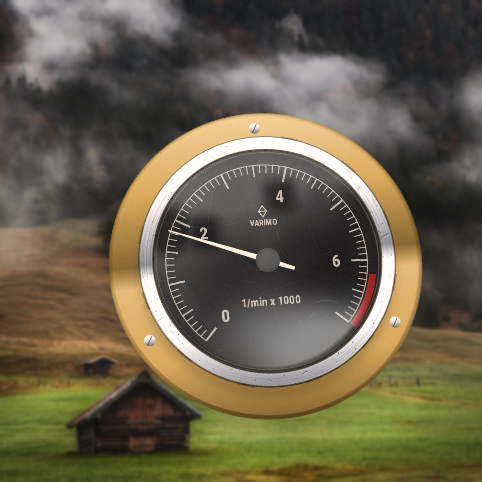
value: **1800** rpm
